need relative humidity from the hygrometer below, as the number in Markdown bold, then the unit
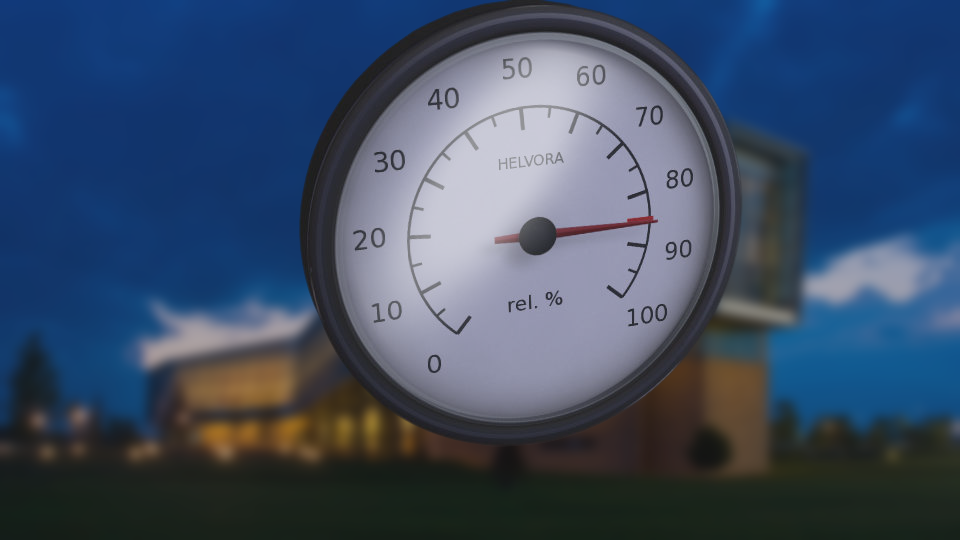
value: **85** %
